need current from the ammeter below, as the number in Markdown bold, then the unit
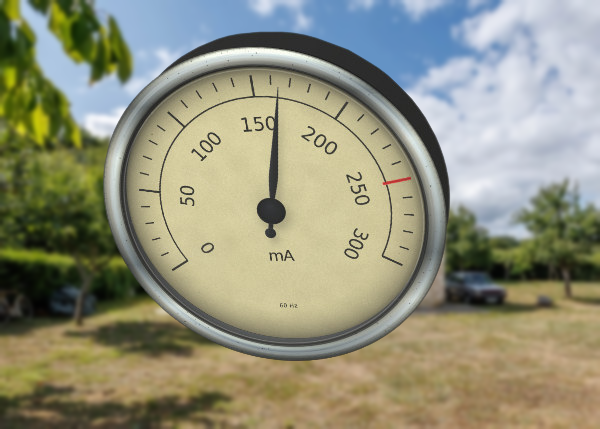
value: **165** mA
